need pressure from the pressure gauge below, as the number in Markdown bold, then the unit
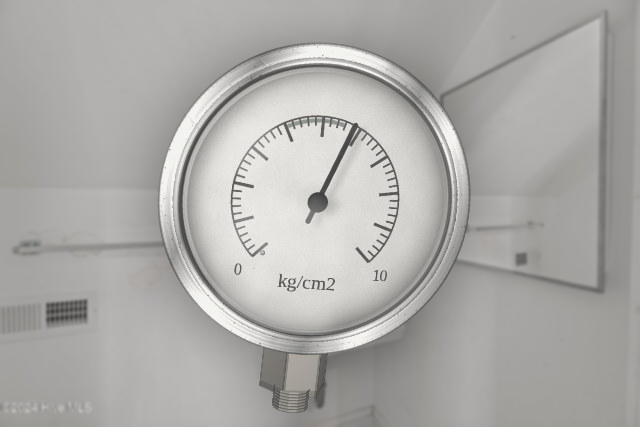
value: **5.8** kg/cm²
